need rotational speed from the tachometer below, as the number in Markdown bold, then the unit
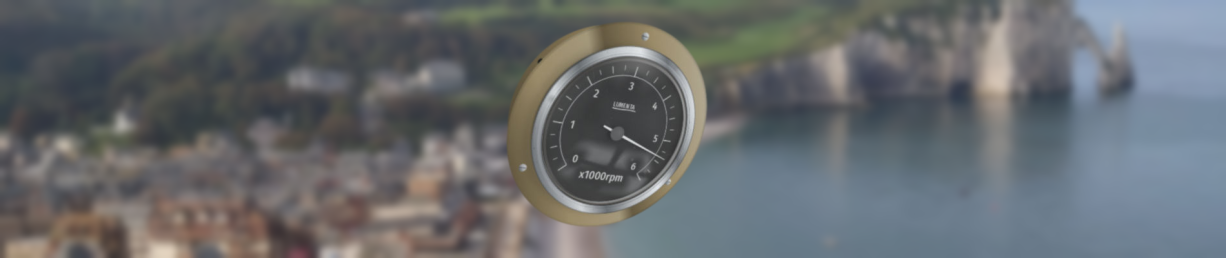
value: **5375** rpm
